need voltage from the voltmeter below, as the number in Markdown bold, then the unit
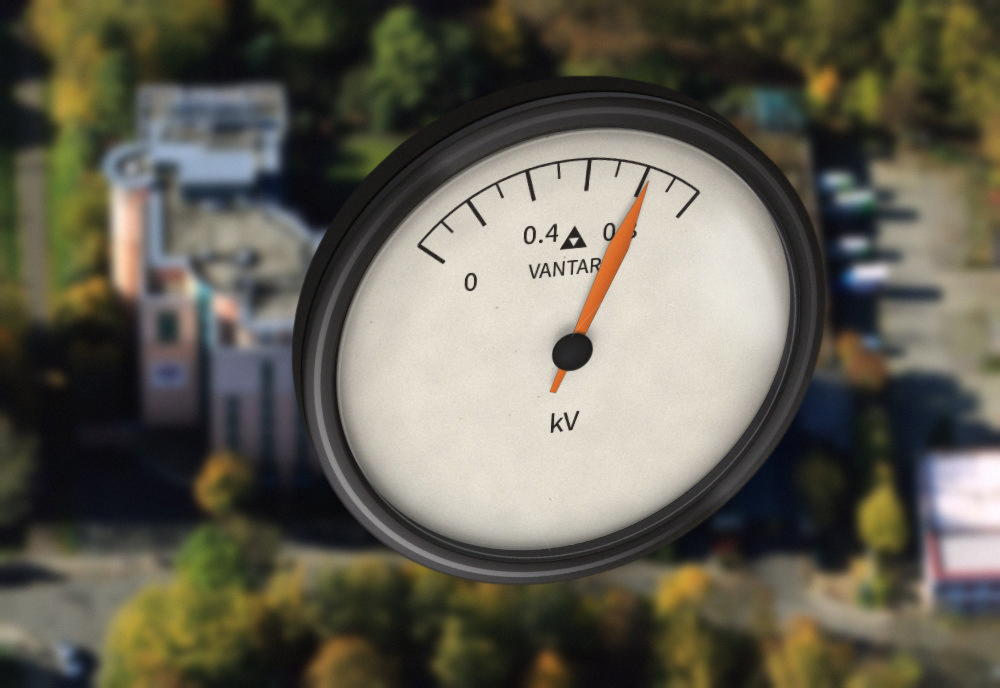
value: **0.8** kV
